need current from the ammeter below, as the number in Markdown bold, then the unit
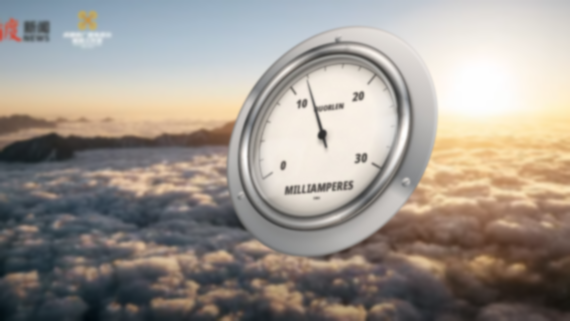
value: **12** mA
